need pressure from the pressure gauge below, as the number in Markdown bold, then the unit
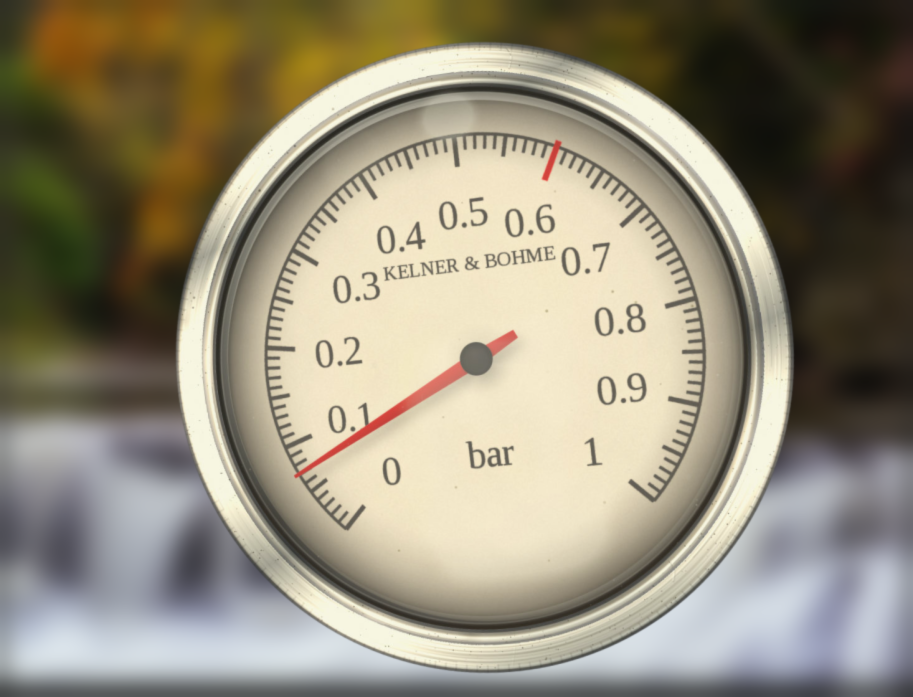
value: **0.07** bar
